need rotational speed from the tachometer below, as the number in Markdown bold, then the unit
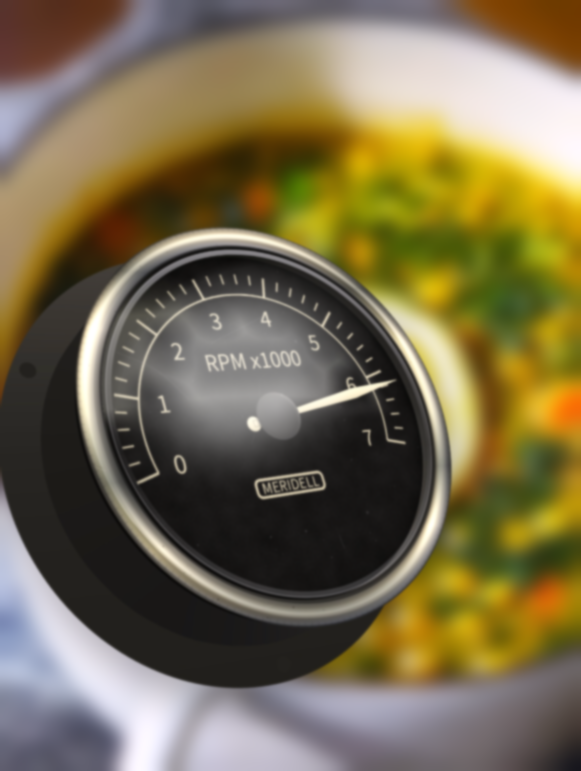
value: **6200** rpm
